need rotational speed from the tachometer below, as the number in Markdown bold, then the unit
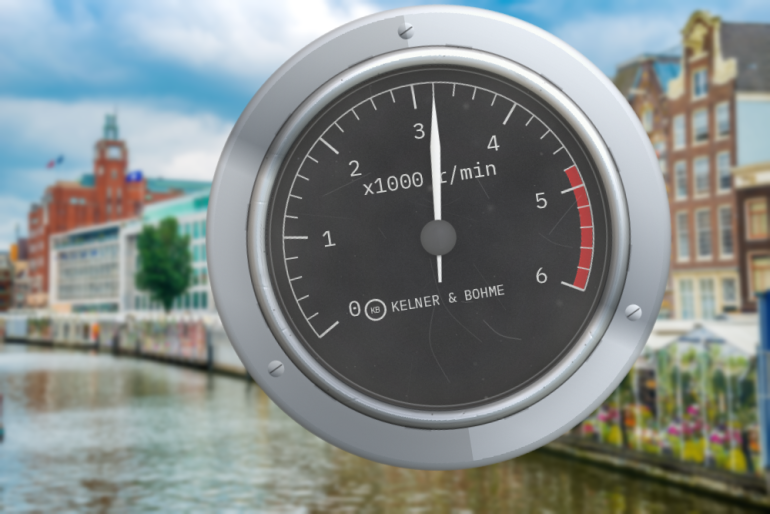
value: **3200** rpm
